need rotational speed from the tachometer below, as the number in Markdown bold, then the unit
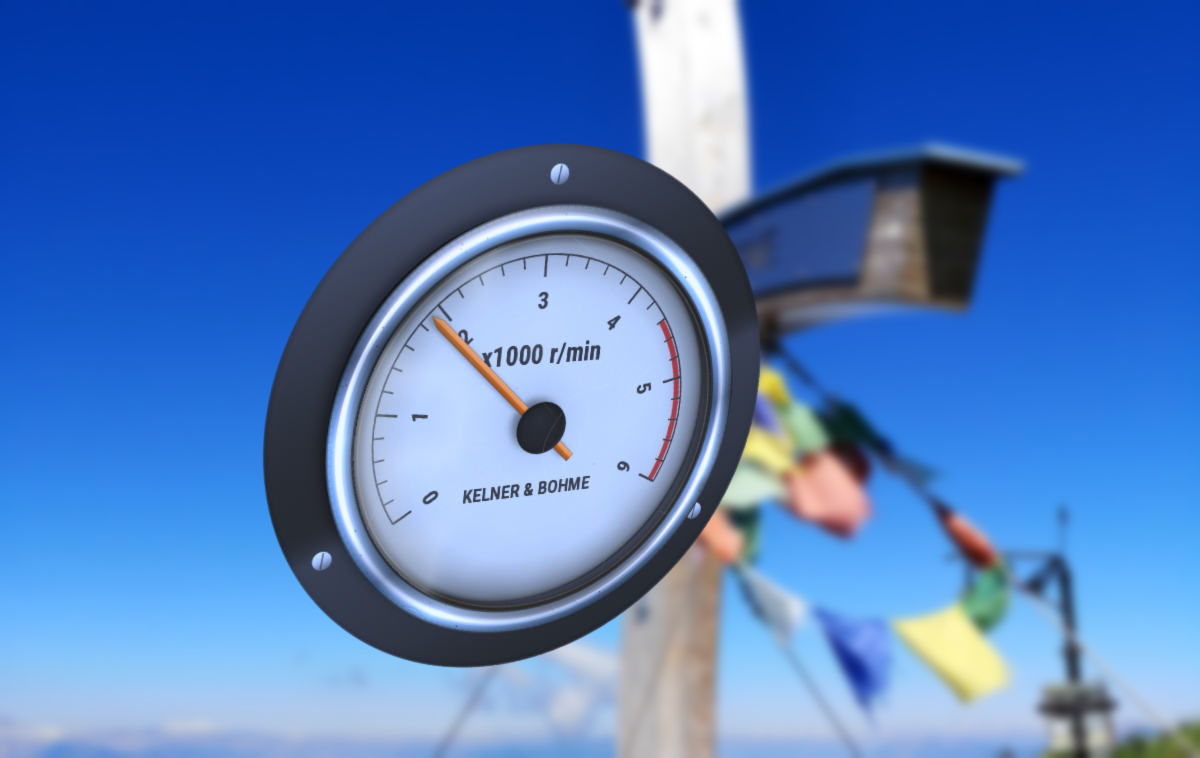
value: **1900** rpm
